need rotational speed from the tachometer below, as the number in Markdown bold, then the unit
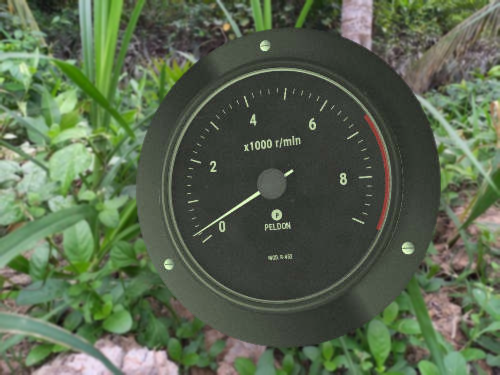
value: **200** rpm
